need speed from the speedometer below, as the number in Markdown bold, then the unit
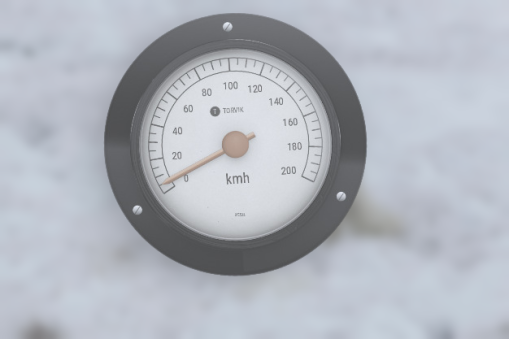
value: **5** km/h
